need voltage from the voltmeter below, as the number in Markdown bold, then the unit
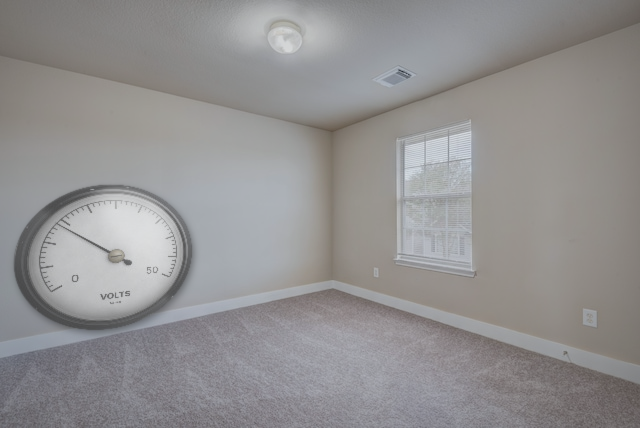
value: **14** V
